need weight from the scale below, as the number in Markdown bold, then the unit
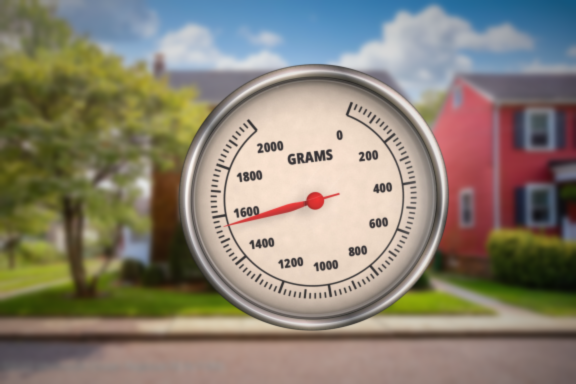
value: **1560** g
